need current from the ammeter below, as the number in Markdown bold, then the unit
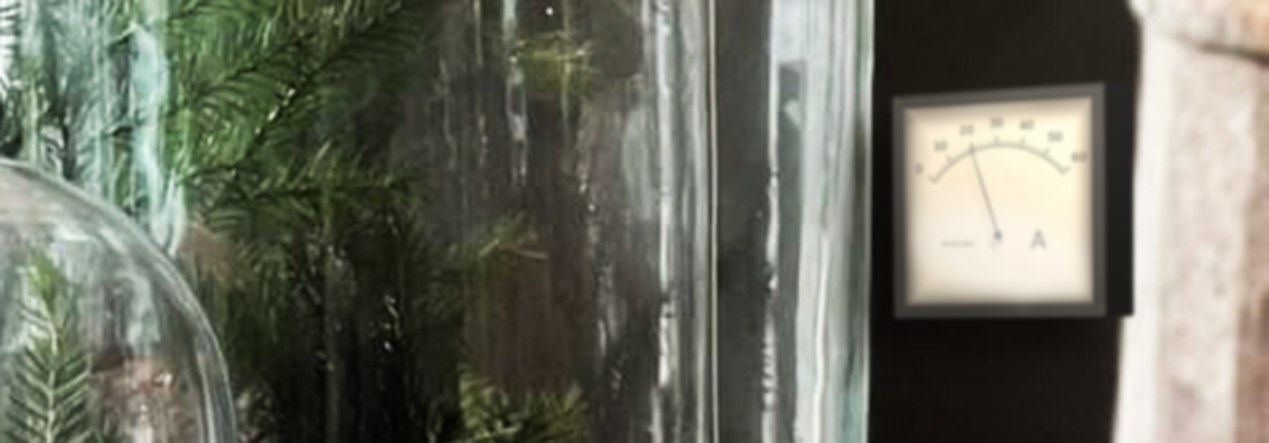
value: **20** A
